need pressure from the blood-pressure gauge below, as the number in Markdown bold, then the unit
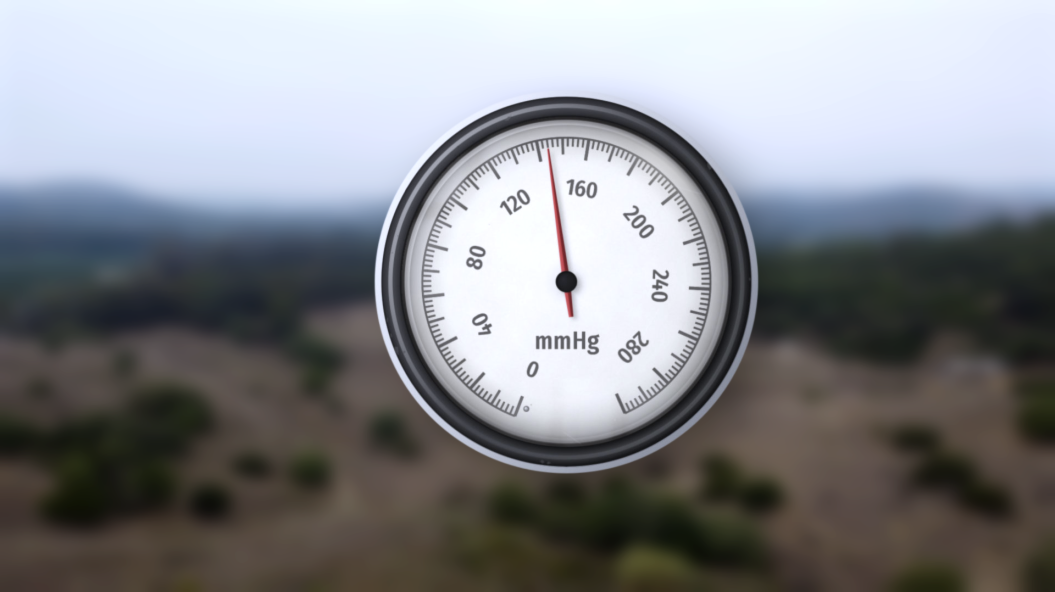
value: **144** mmHg
